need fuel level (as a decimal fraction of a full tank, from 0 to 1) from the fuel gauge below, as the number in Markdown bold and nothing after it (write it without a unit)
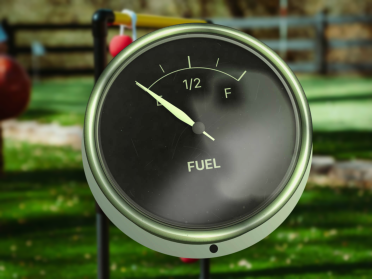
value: **0**
